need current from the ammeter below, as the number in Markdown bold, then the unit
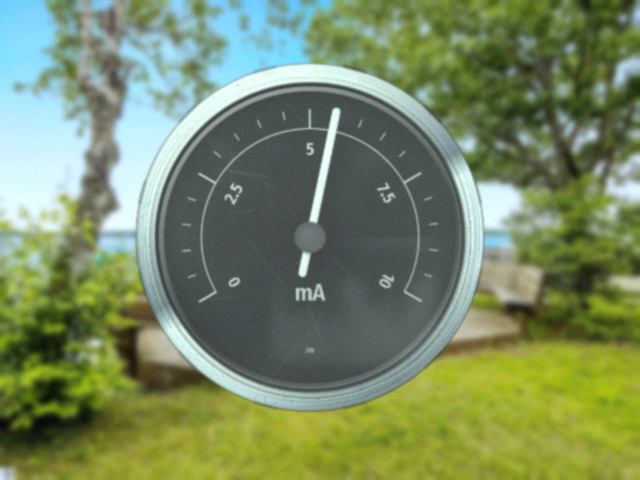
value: **5.5** mA
